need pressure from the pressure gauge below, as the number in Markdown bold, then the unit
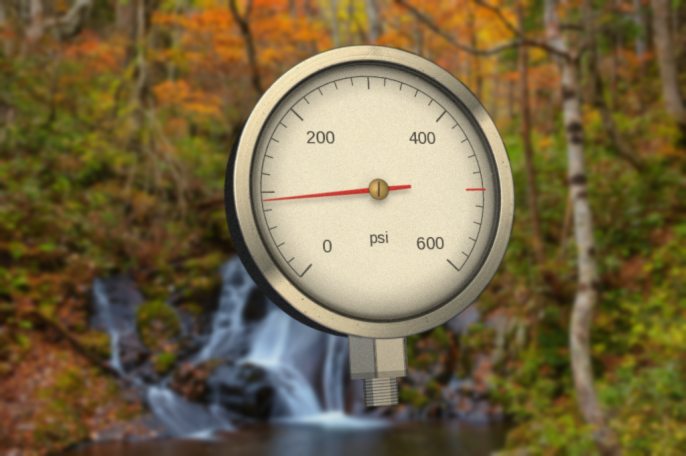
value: **90** psi
